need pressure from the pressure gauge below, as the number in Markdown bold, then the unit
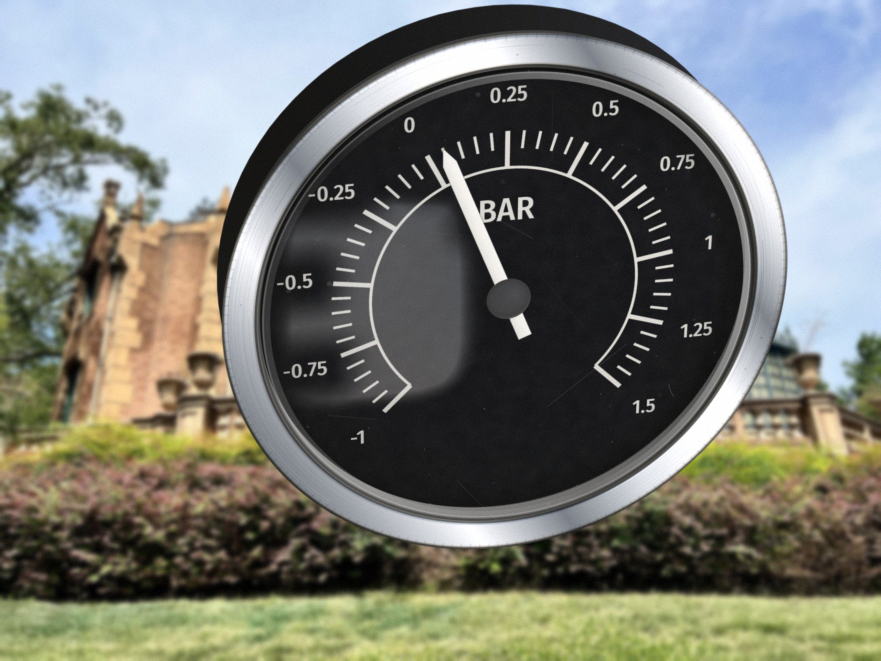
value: **0.05** bar
